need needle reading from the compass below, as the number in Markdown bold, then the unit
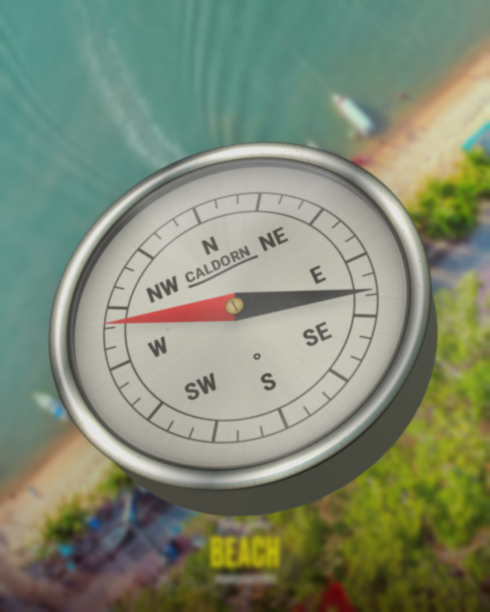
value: **290** °
